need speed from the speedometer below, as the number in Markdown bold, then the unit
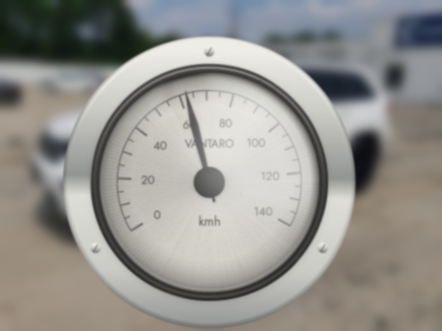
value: **62.5** km/h
